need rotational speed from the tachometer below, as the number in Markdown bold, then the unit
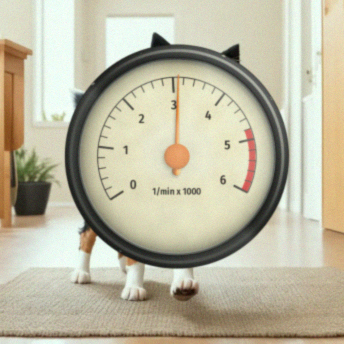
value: **3100** rpm
